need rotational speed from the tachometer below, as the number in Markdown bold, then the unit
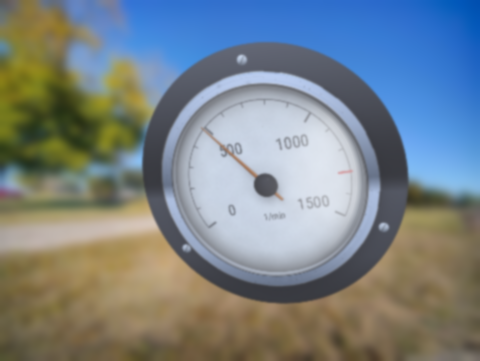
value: **500** rpm
